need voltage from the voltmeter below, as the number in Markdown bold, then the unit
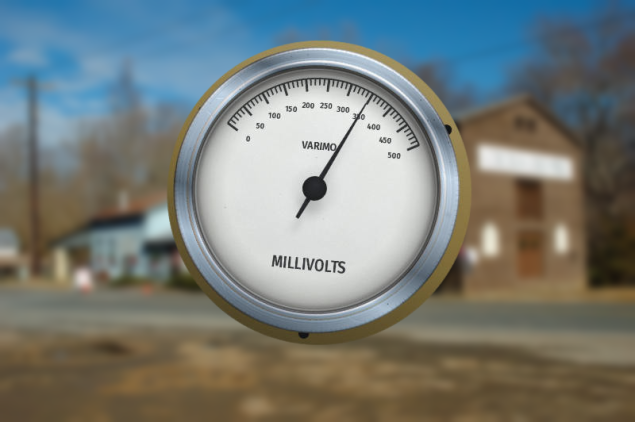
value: **350** mV
